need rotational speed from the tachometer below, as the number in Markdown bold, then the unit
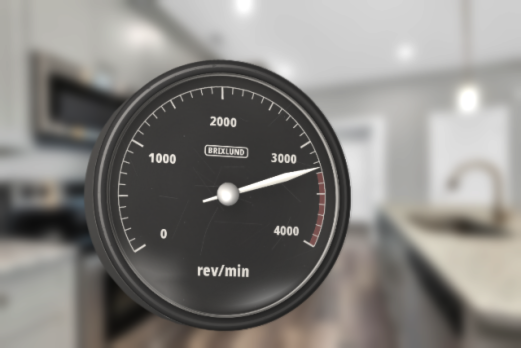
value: **3250** rpm
